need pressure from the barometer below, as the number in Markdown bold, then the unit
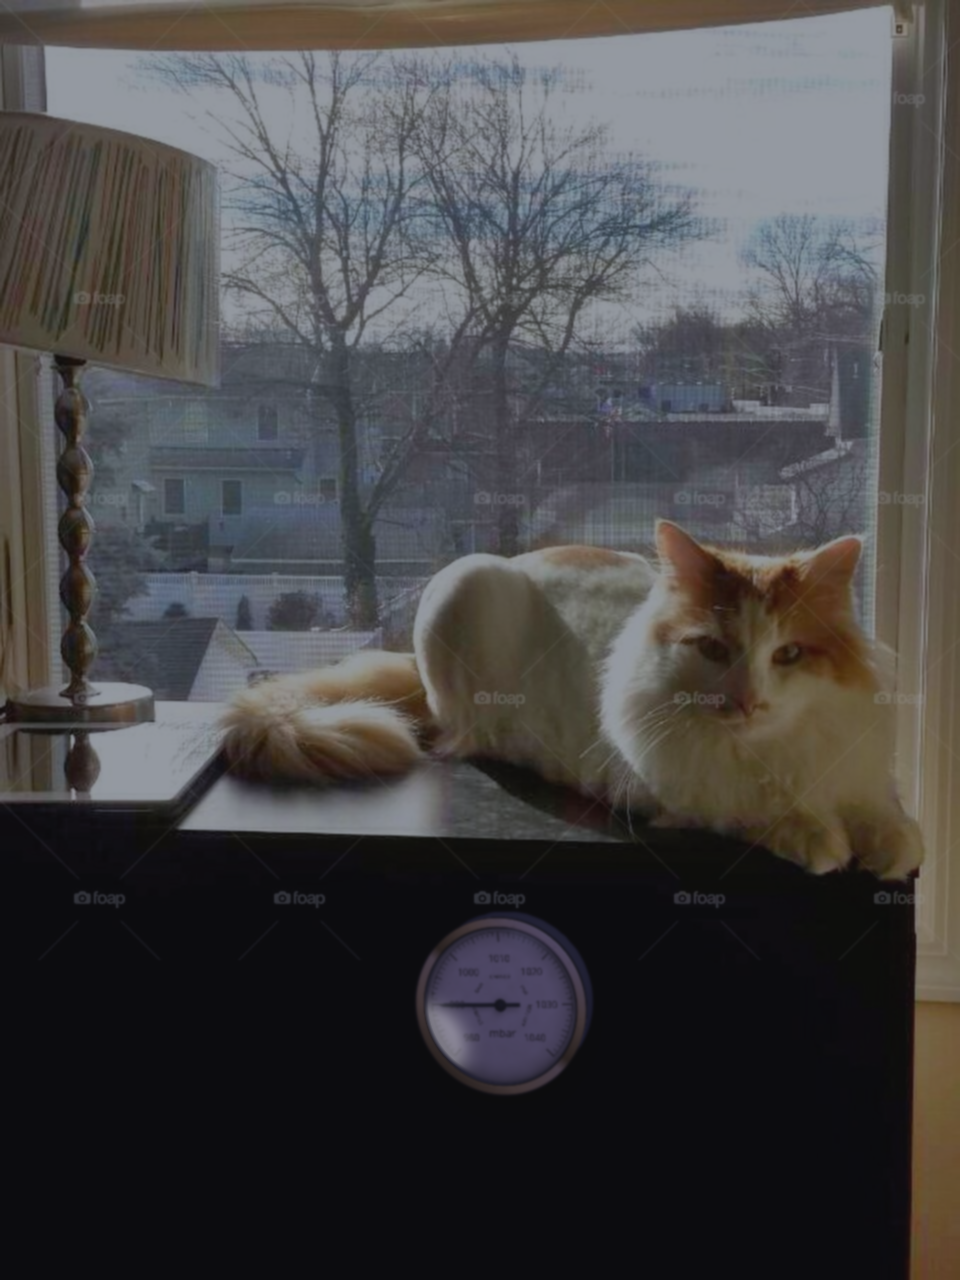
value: **990** mbar
